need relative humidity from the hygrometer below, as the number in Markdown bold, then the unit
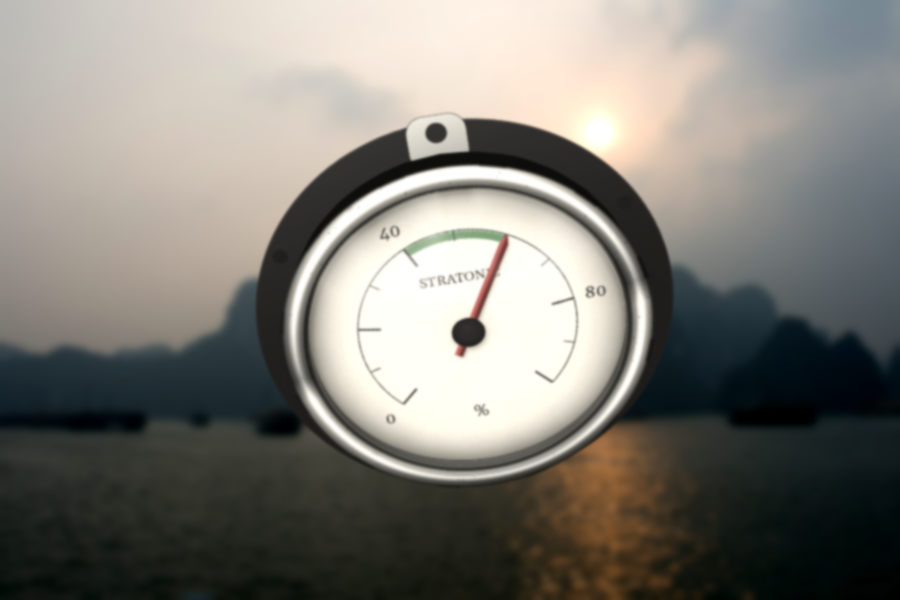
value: **60** %
